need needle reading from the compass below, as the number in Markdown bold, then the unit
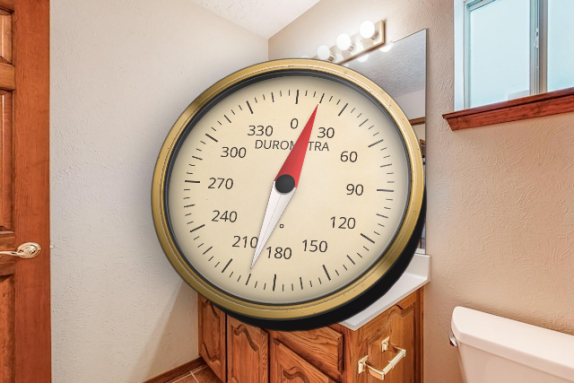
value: **15** °
